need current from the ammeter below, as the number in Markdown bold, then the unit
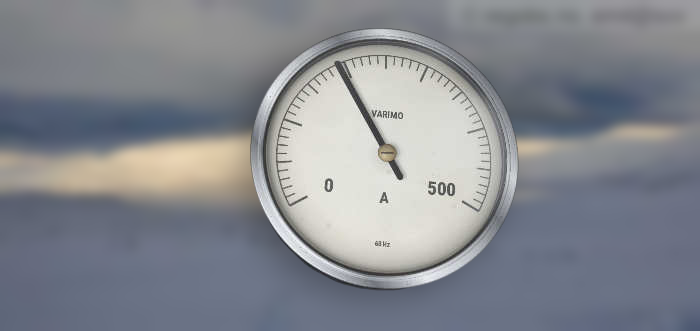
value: **190** A
